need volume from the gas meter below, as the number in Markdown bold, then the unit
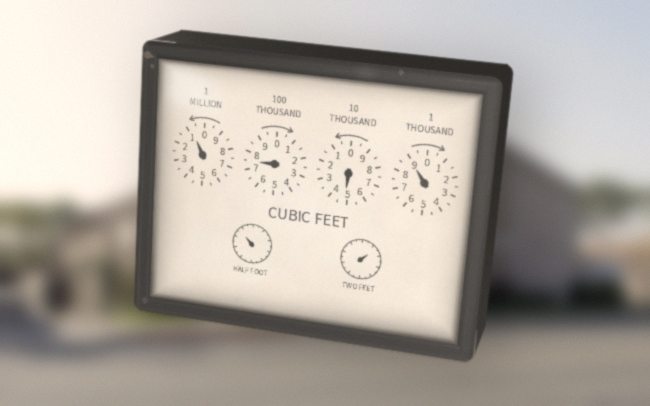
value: **74900** ft³
